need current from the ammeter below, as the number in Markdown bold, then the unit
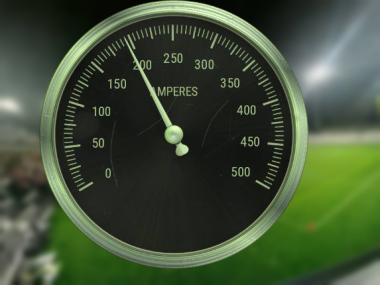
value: **195** A
